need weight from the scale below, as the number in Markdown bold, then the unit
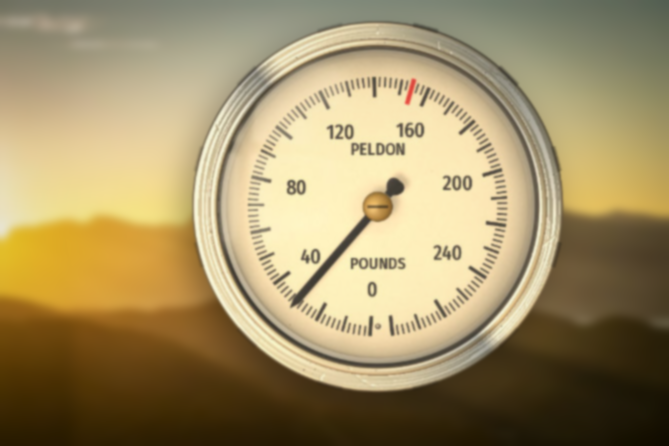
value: **30** lb
